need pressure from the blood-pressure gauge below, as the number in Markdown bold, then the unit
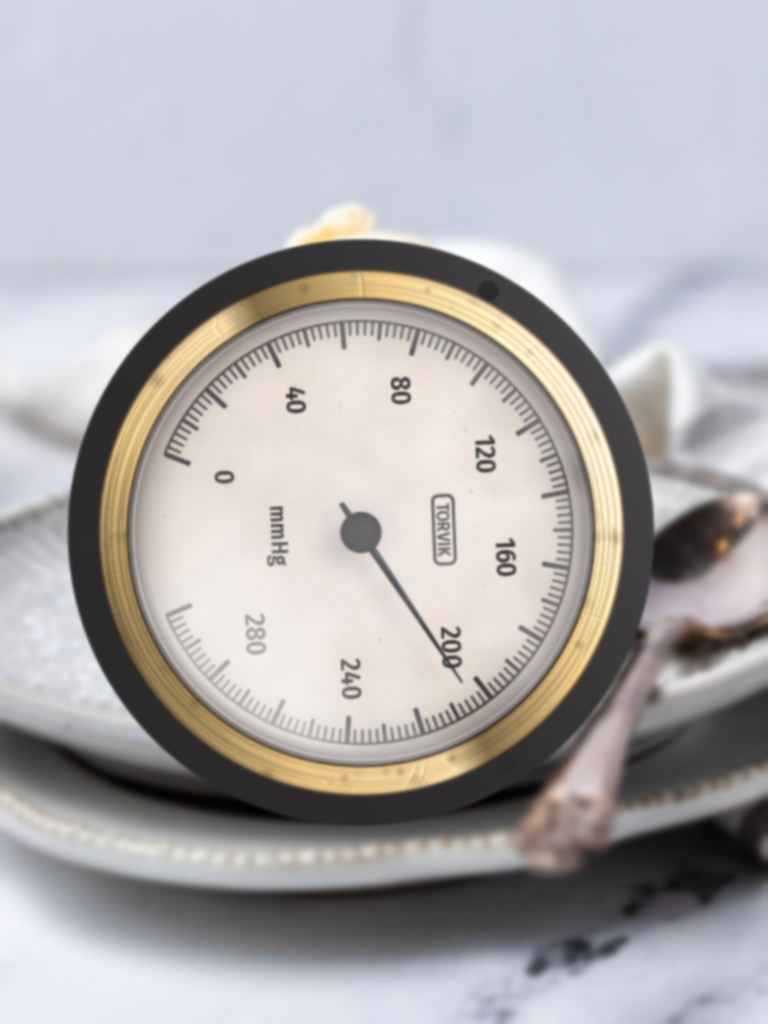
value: **204** mmHg
